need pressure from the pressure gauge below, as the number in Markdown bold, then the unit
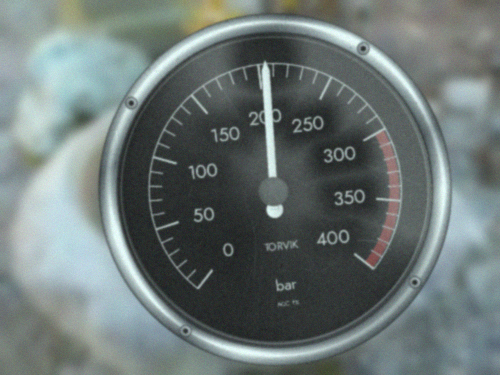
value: **205** bar
